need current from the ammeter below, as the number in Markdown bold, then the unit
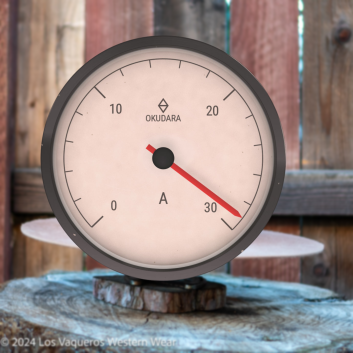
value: **29** A
